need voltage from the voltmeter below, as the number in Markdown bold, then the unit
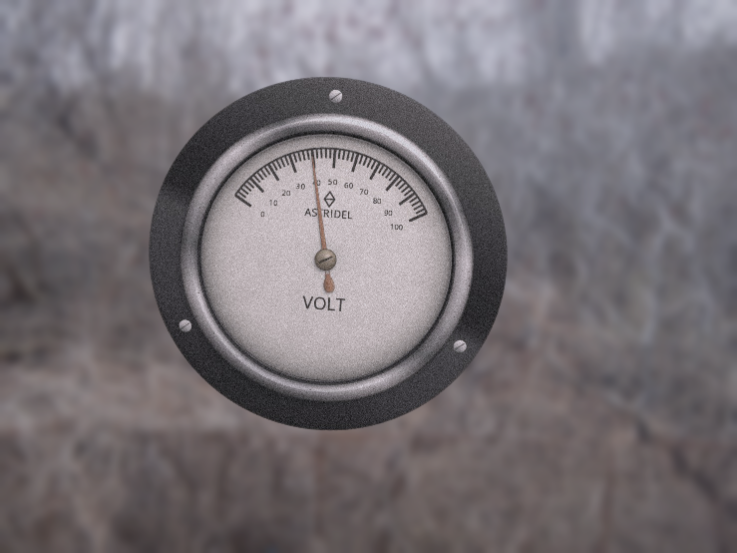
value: **40** V
